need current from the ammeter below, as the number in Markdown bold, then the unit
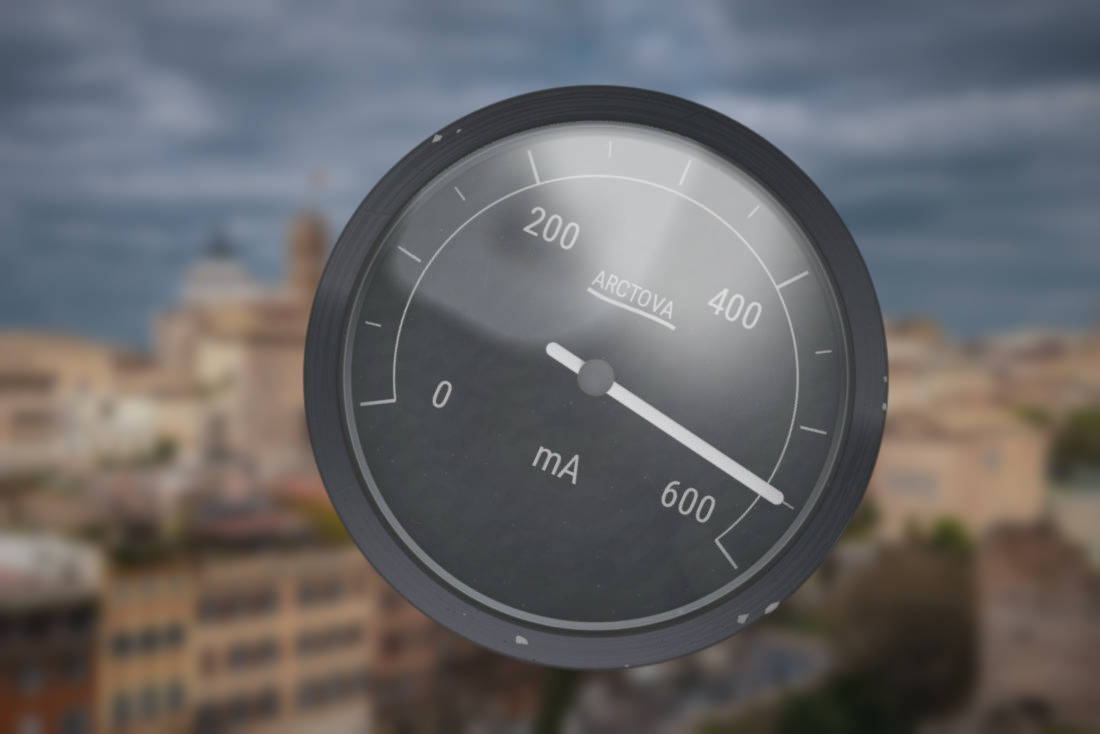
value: **550** mA
